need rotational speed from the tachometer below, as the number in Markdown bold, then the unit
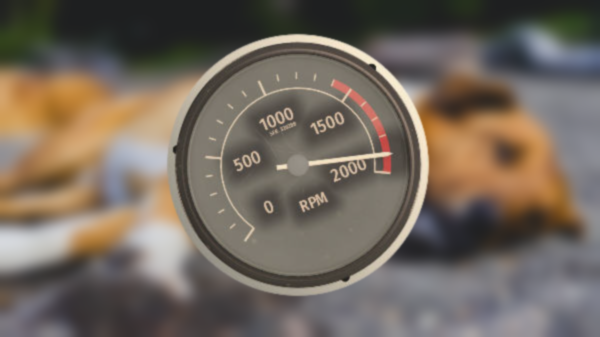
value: **1900** rpm
